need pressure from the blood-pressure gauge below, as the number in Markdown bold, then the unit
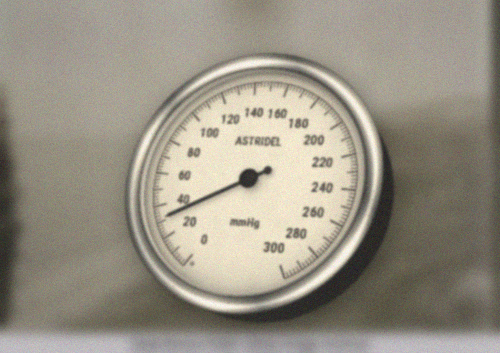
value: **30** mmHg
